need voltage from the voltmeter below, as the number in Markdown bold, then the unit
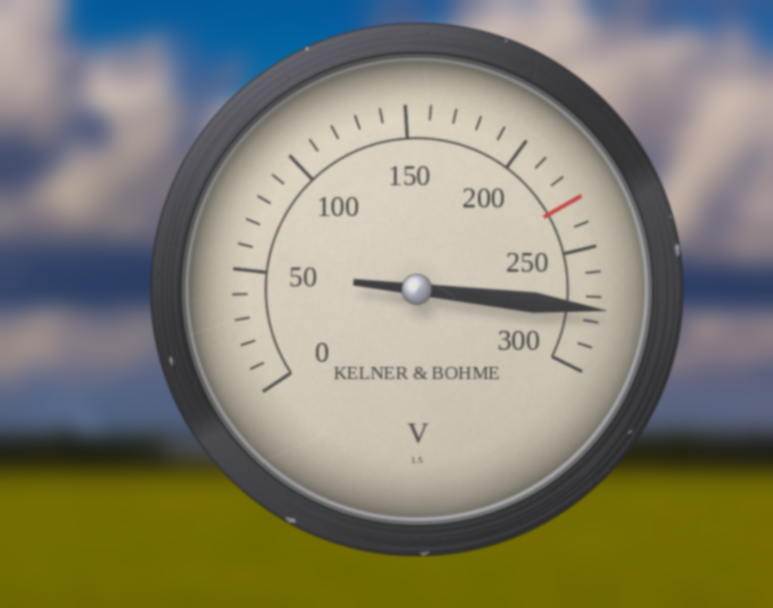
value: **275** V
